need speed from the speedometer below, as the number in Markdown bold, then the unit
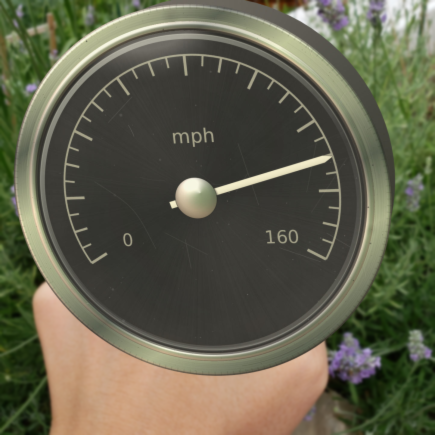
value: **130** mph
